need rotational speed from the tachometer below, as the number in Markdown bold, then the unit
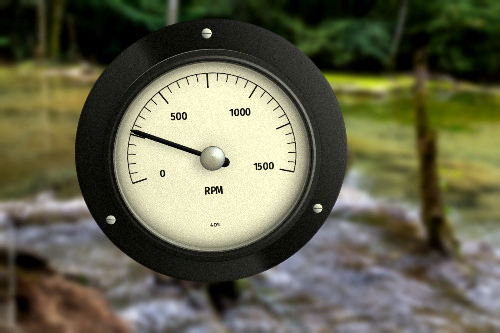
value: **275** rpm
